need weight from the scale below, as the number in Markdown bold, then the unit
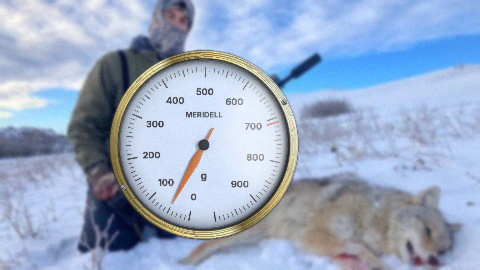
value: **50** g
